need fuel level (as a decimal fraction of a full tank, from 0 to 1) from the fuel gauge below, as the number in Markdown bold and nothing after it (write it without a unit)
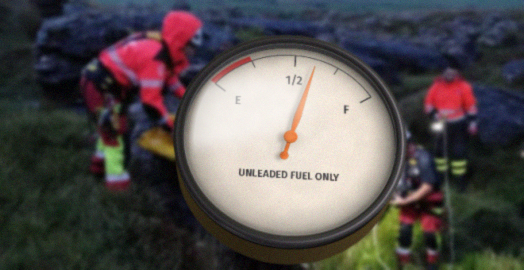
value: **0.625**
